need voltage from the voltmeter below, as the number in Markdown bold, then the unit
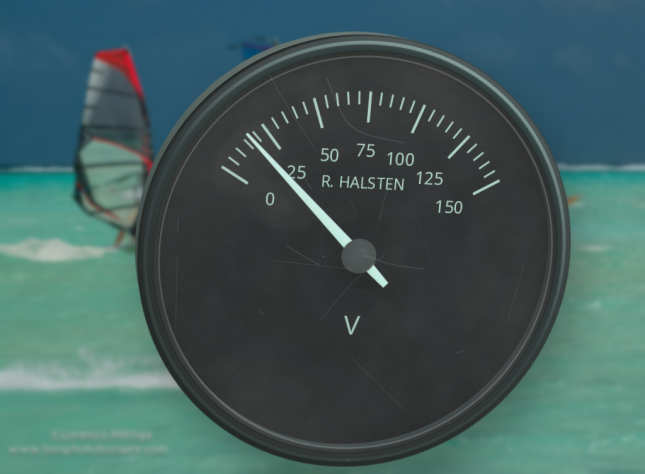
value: **17.5** V
